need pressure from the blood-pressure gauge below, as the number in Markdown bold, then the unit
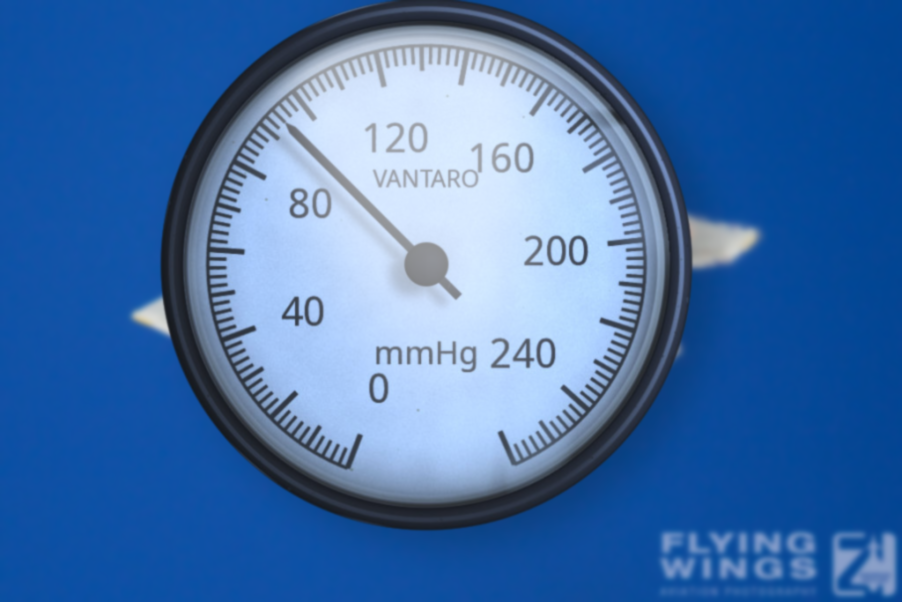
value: **94** mmHg
